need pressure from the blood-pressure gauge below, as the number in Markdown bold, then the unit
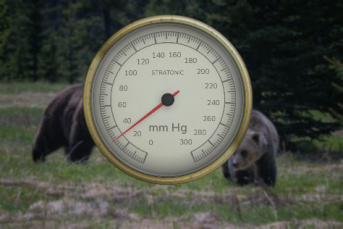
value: **30** mmHg
